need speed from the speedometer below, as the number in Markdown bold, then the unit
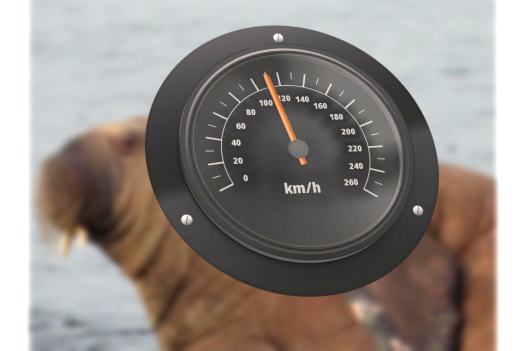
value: **110** km/h
